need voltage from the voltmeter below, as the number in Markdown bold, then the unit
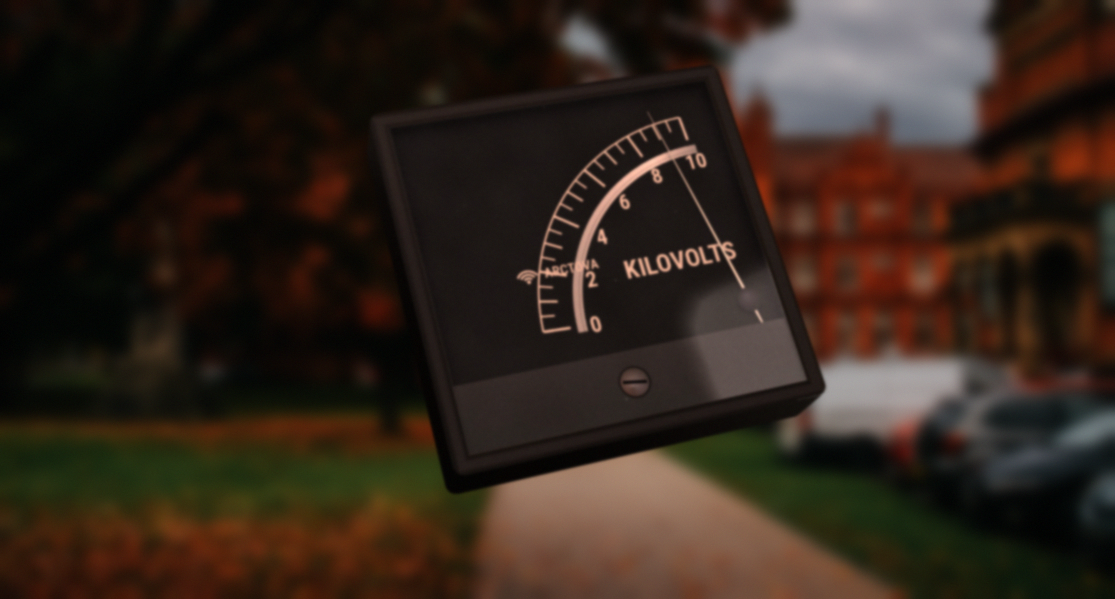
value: **9** kV
